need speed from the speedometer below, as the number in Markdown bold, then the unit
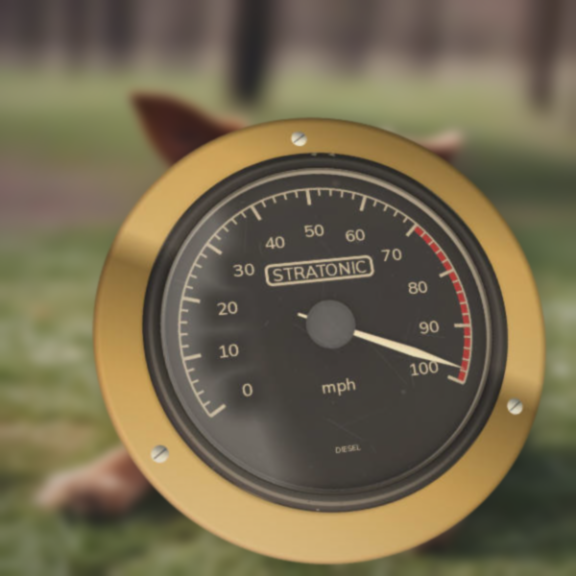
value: **98** mph
